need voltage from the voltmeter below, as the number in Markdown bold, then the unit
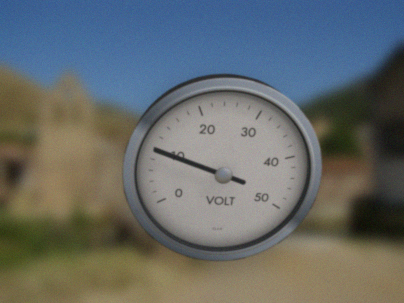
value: **10** V
